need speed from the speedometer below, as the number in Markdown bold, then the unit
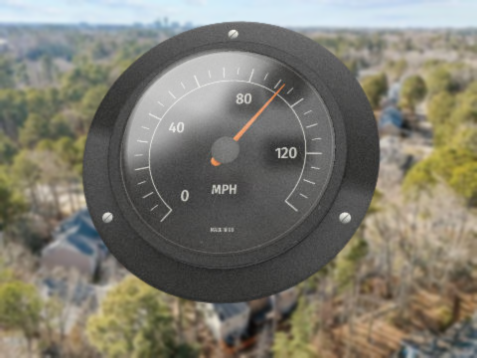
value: **92.5** mph
